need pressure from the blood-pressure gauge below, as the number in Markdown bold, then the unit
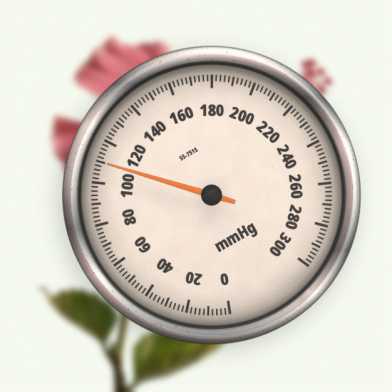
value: **110** mmHg
